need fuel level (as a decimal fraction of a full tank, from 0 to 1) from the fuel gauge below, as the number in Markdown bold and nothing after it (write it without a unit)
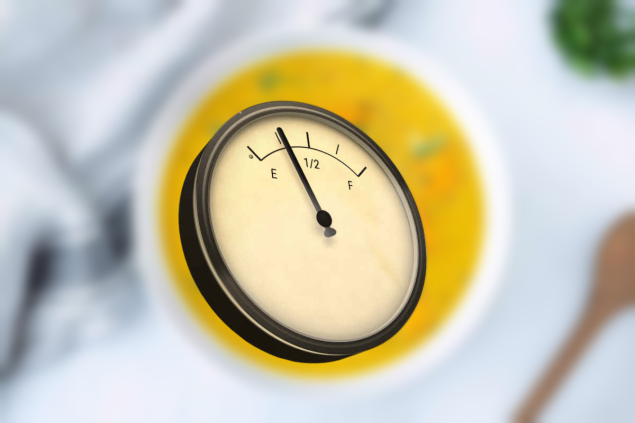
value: **0.25**
